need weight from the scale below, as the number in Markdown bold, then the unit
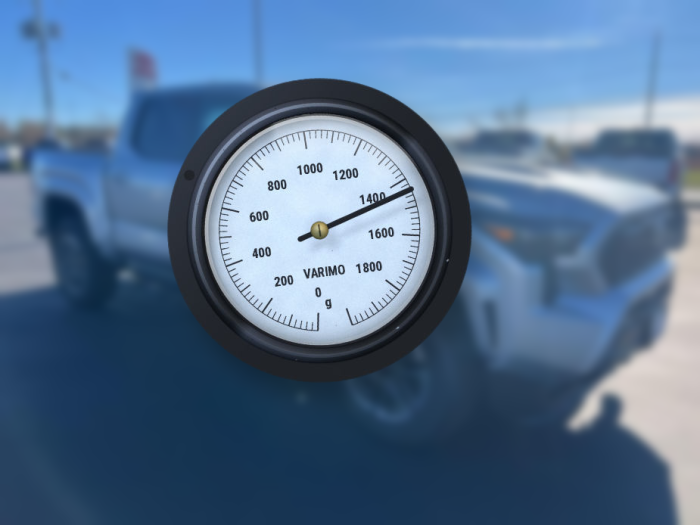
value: **1440** g
